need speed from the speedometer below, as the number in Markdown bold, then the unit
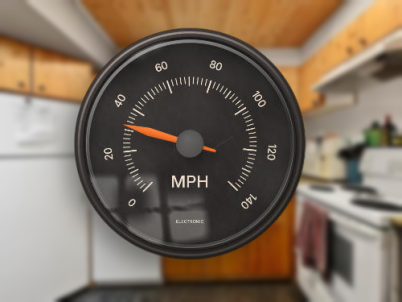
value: **32** mph
